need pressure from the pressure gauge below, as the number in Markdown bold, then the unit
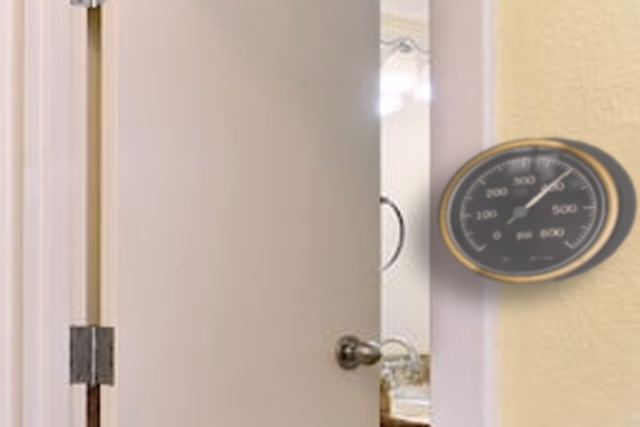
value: **400** psi
